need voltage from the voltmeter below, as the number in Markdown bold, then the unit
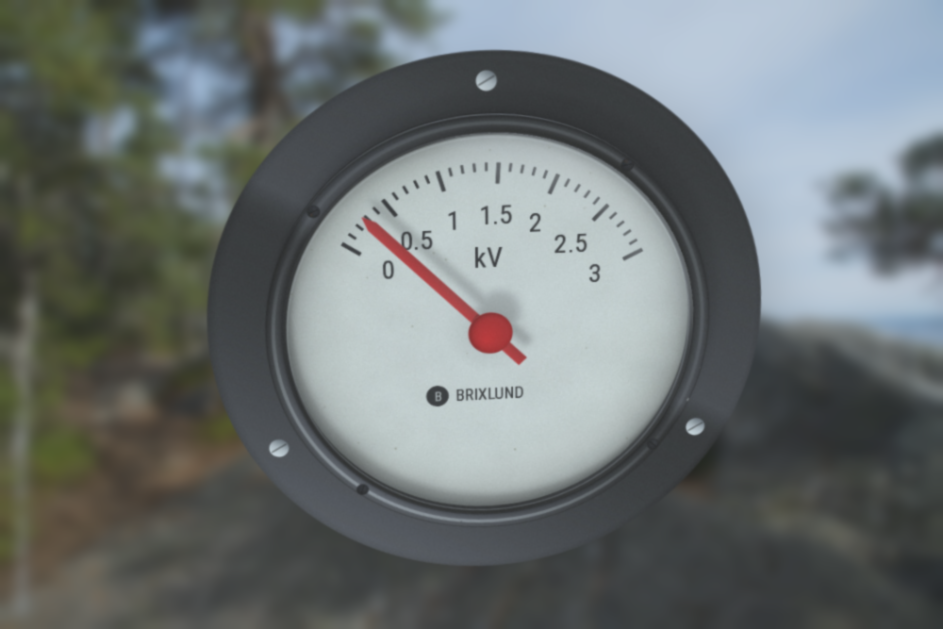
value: **0.3** kV
